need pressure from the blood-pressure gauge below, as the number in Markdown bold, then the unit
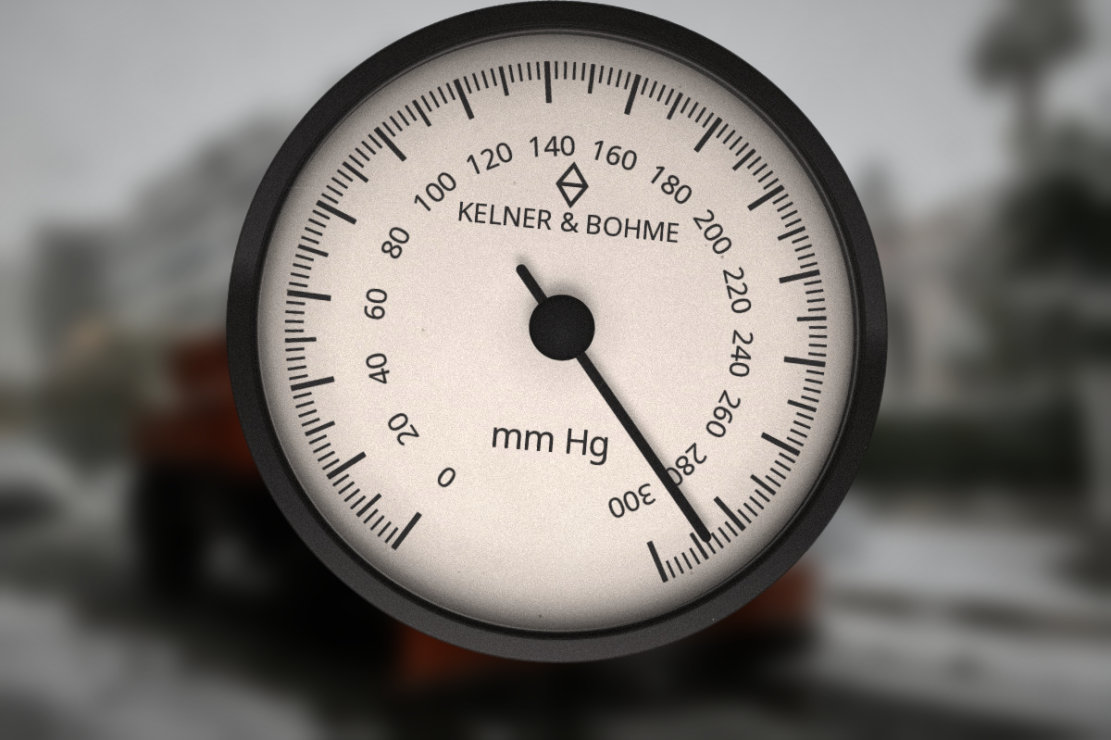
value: **288** mmHg
